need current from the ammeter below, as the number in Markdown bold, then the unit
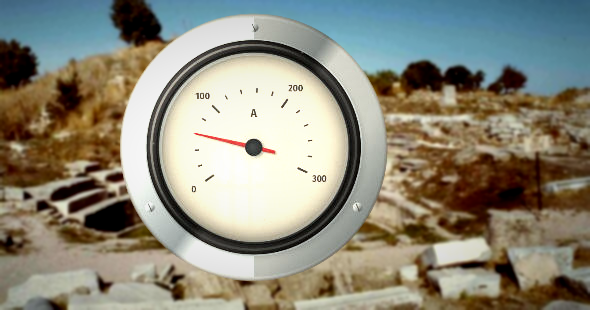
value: **60** A
